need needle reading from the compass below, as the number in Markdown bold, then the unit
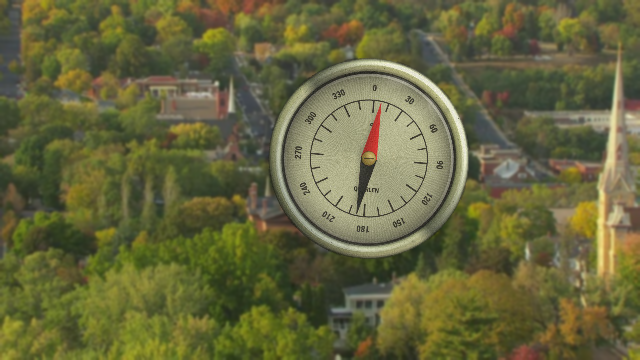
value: **7.5** °
